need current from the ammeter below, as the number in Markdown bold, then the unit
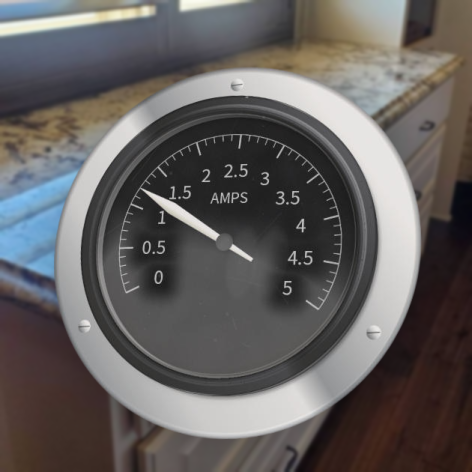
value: **1.2** A
